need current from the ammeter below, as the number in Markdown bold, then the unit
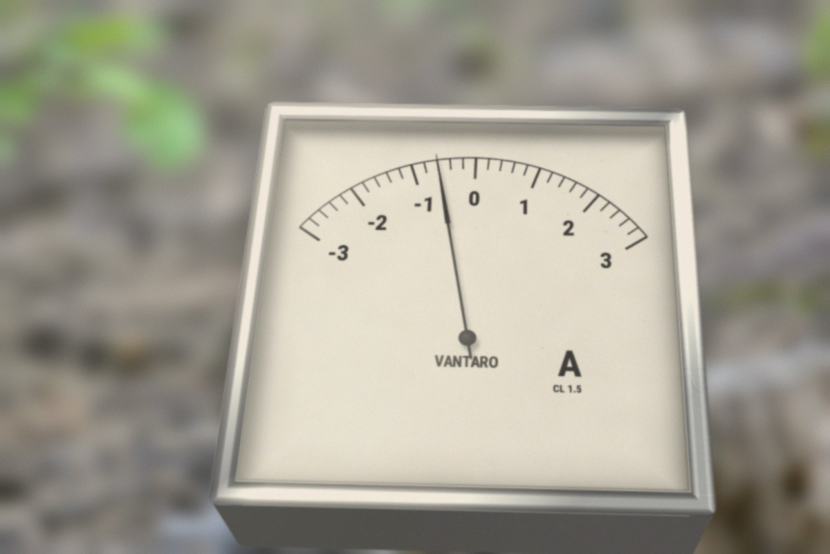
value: **-0.6** A
